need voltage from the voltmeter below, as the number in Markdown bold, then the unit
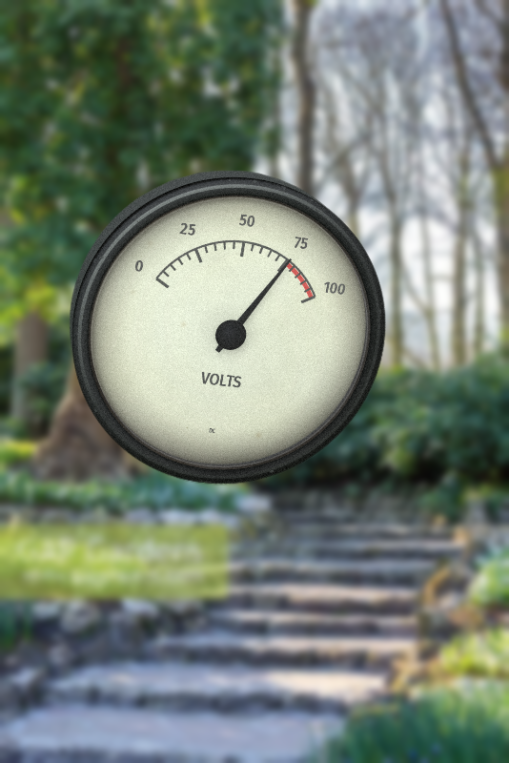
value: **75** V
